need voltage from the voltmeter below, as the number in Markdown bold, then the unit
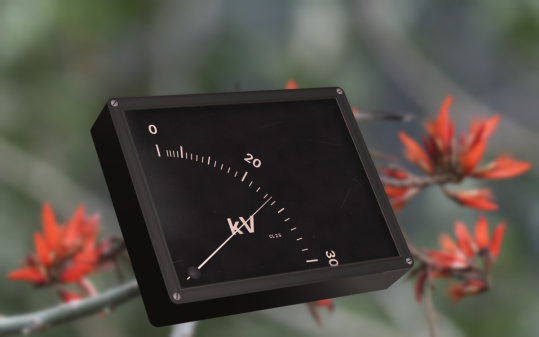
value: **23.5** kV
